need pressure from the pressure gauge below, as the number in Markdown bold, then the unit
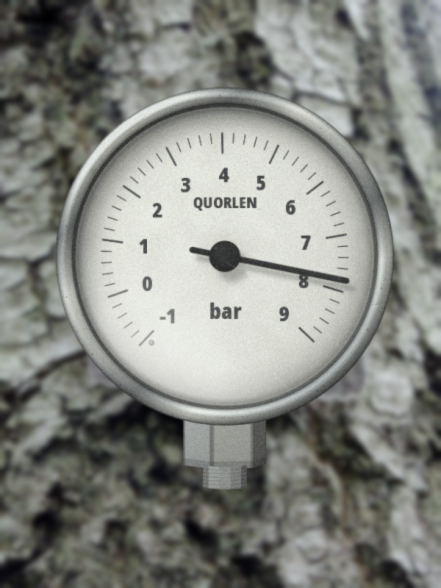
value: **7.8** bar
